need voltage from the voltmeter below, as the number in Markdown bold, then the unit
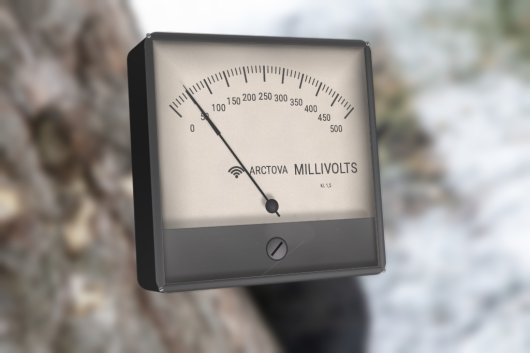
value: **50** mV
